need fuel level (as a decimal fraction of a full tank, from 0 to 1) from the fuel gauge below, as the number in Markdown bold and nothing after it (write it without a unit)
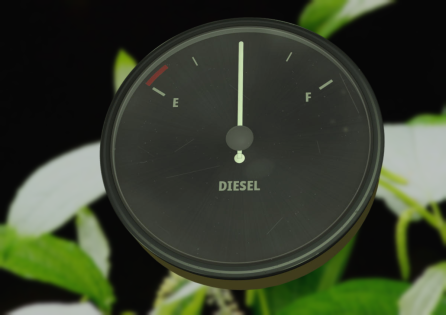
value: **0.5**
